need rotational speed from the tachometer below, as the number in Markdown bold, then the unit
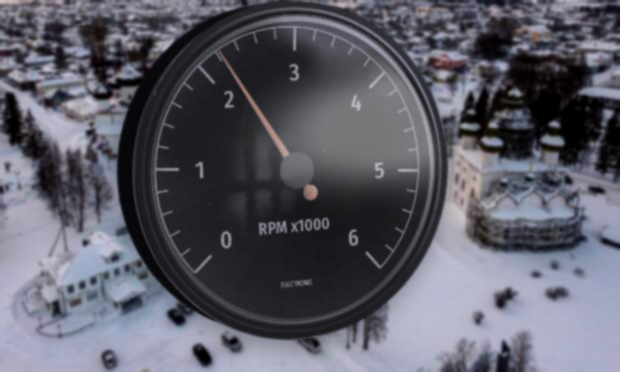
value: **2200** rpm
